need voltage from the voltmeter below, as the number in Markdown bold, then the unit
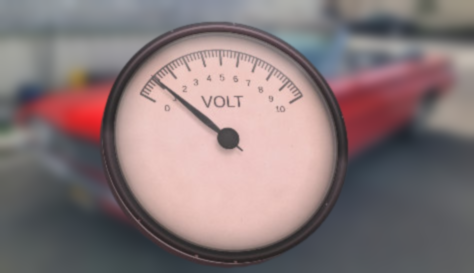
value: **1** V
